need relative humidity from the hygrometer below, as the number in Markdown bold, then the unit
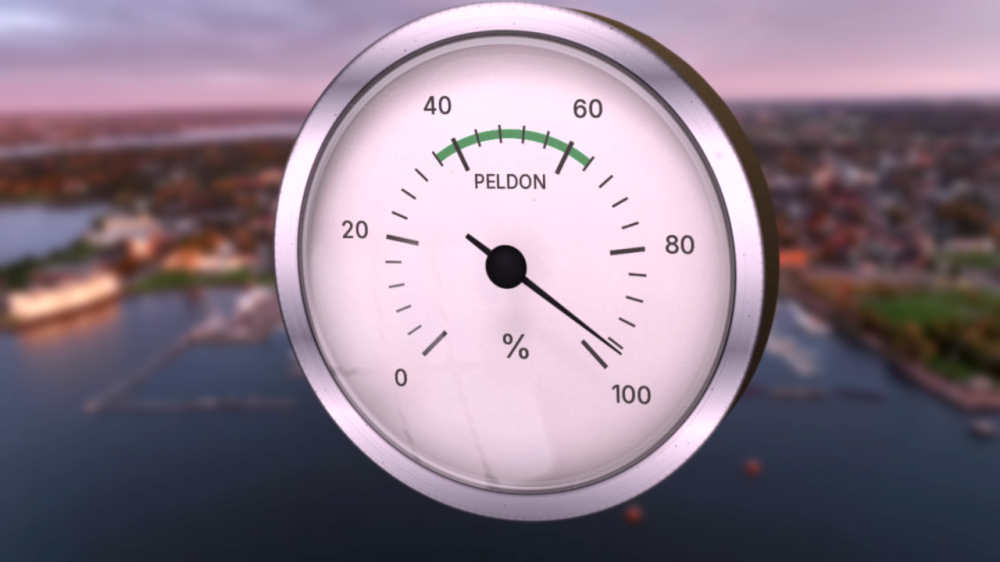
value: **96** %
